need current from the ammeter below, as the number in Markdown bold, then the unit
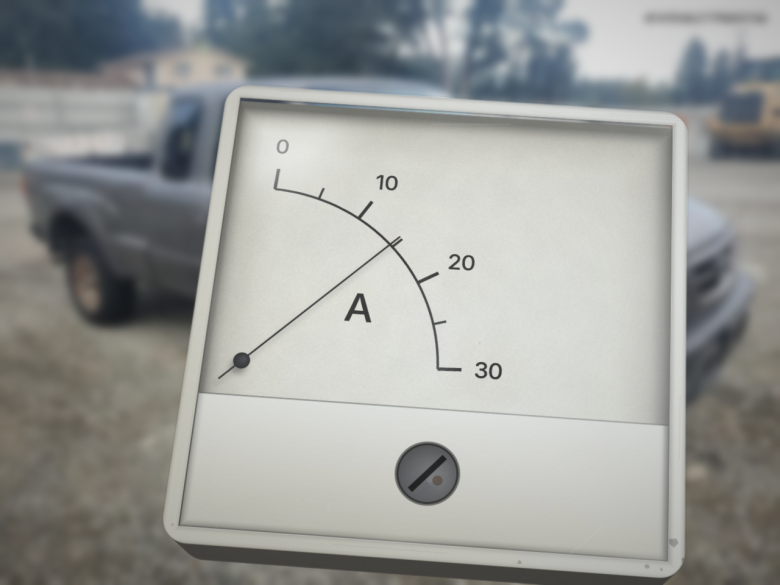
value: **15** A
